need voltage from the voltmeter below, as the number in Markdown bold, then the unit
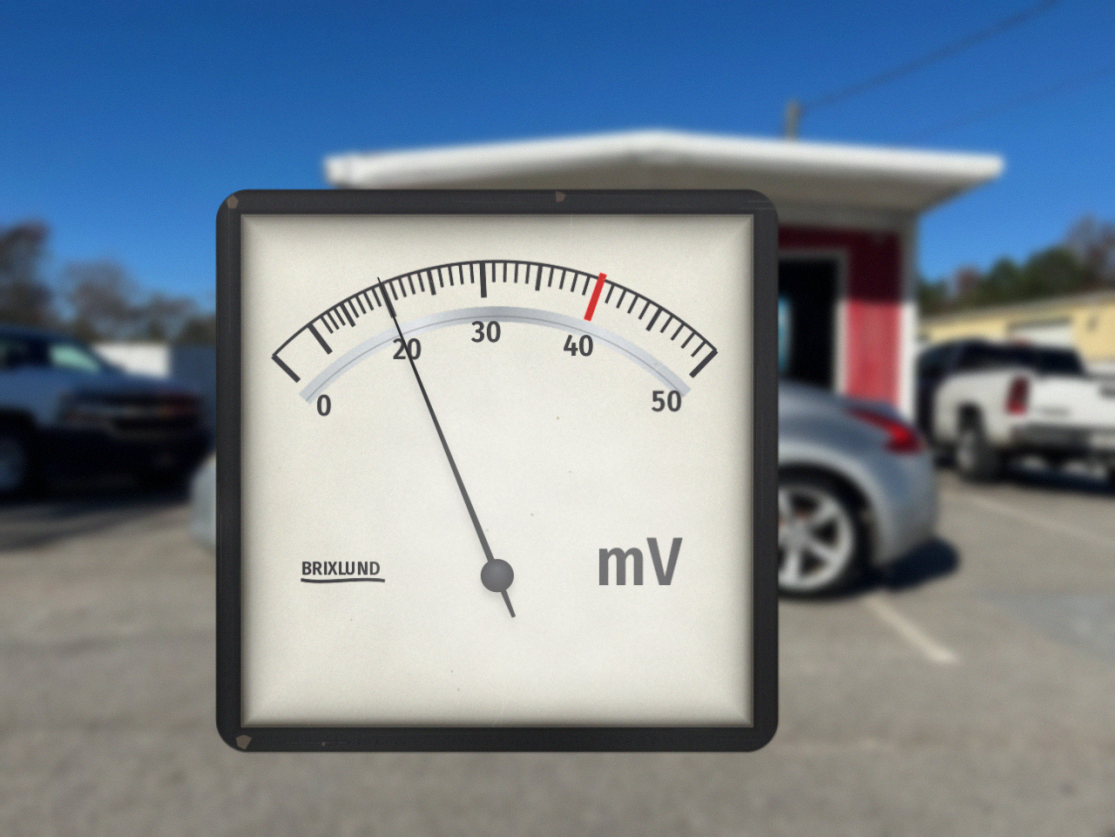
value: **20** mV
